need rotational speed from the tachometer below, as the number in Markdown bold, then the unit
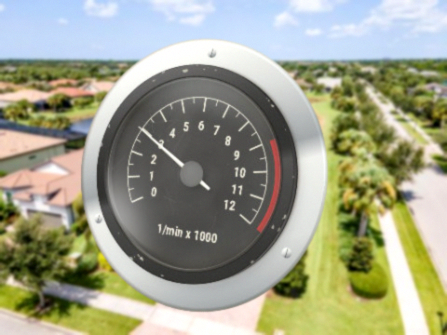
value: **3000** rpm
